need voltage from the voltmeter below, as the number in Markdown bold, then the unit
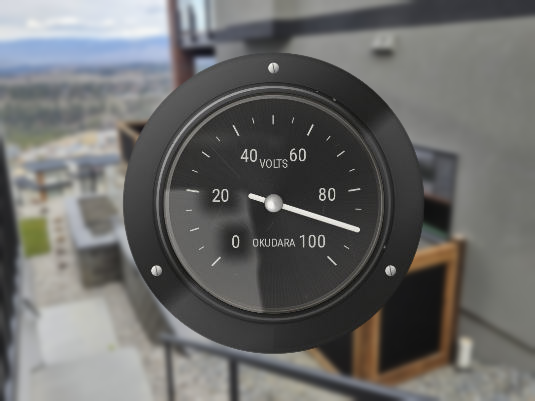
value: **90** V
